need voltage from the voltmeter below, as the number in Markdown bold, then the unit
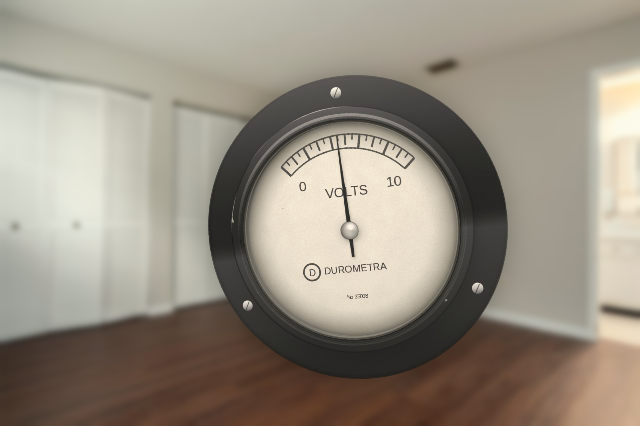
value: **4.5** V
